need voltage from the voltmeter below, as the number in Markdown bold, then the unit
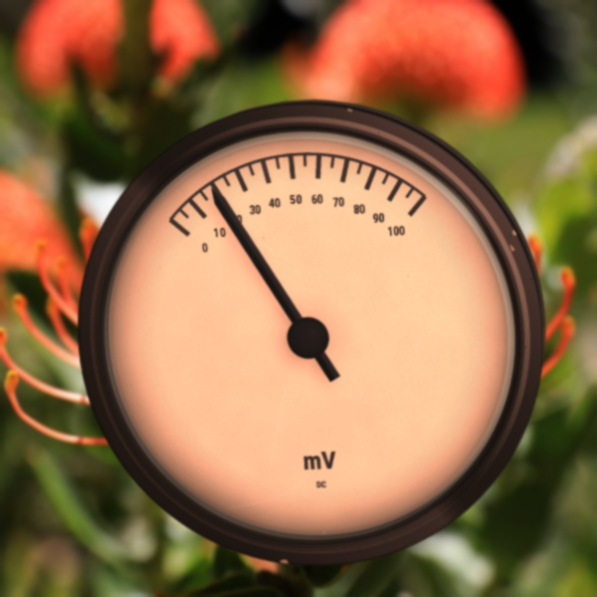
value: **20** mV
